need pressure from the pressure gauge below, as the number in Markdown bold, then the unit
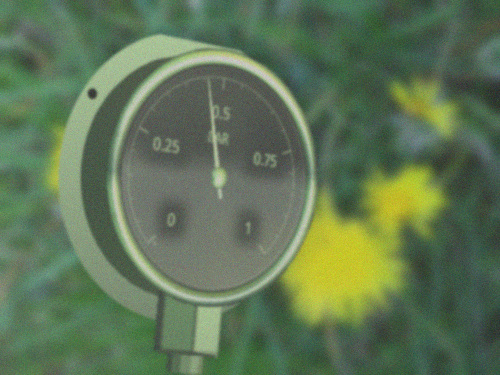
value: **0.45** bar
